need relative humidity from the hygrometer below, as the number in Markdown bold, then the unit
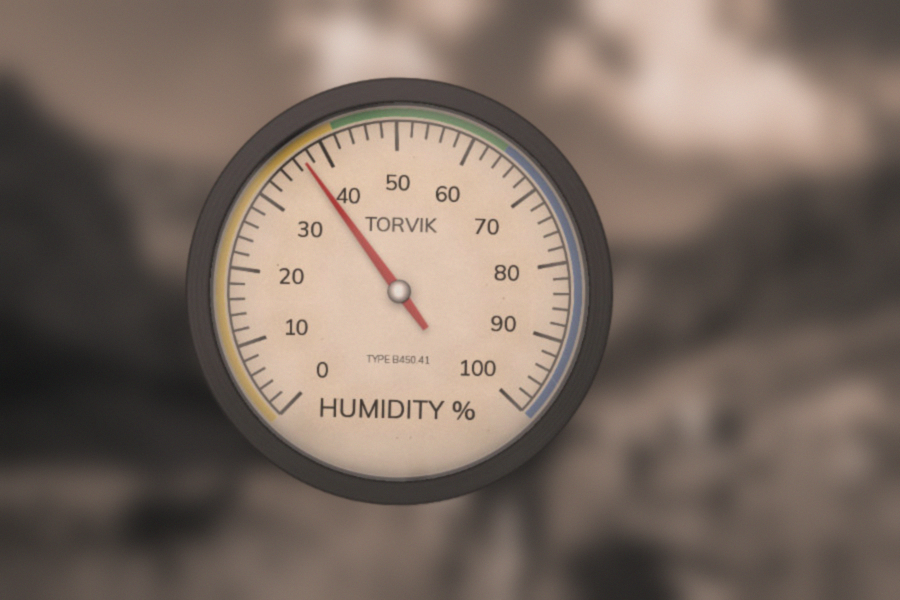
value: **37** %
